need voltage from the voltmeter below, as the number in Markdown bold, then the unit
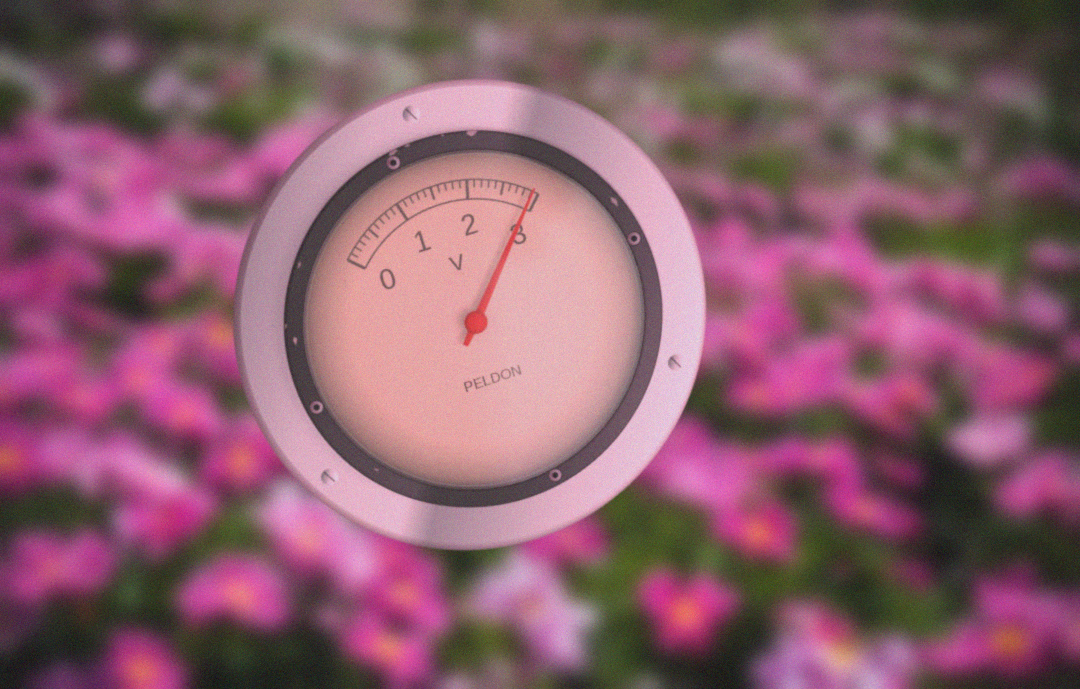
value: **2.9** V
